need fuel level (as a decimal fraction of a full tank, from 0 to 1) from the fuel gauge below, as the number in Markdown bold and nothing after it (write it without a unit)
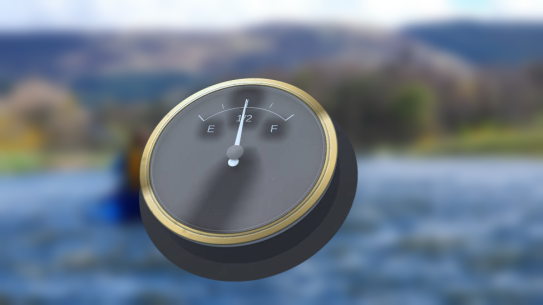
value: **0.5**
